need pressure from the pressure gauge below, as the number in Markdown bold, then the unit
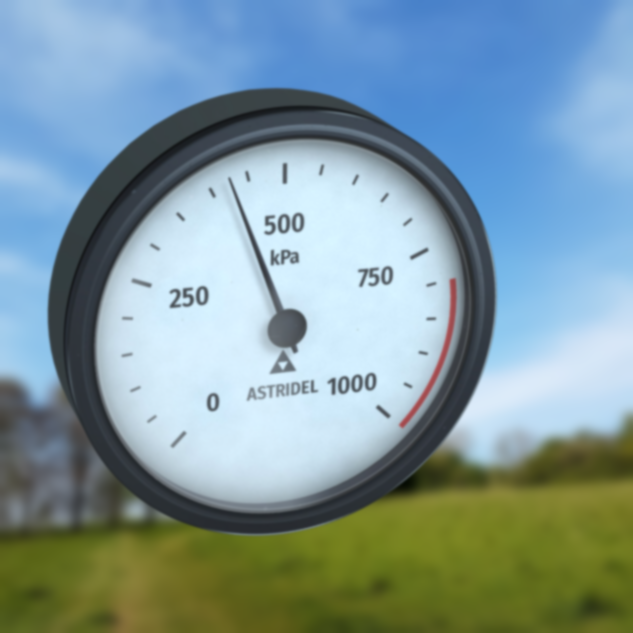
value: **425** kPa
